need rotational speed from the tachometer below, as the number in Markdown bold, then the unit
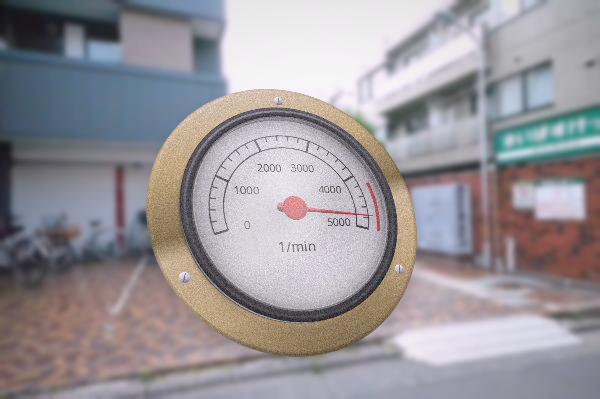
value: **4800** rpm
